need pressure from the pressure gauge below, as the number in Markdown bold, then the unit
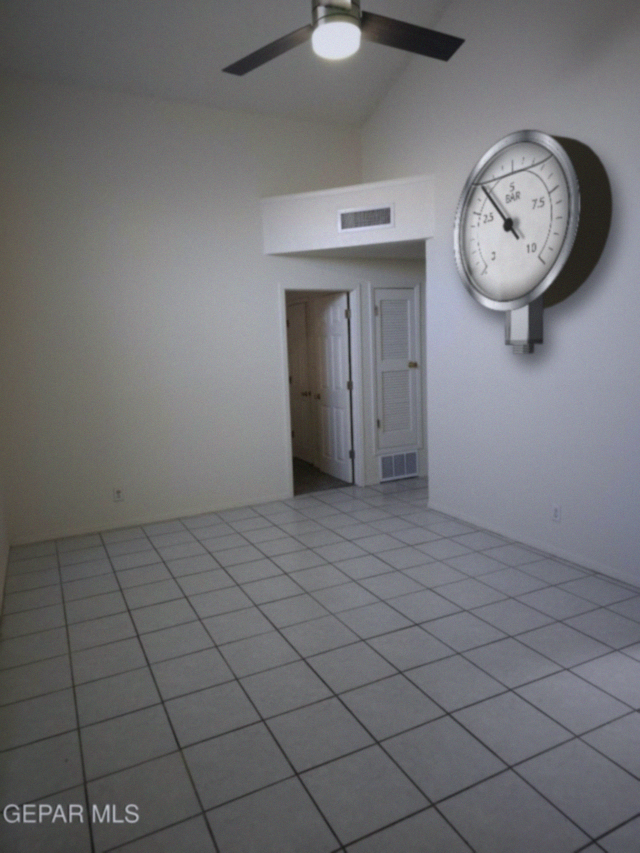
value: **3.5** bar
